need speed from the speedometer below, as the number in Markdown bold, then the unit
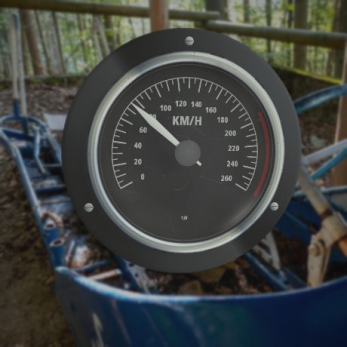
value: **75** km/h
